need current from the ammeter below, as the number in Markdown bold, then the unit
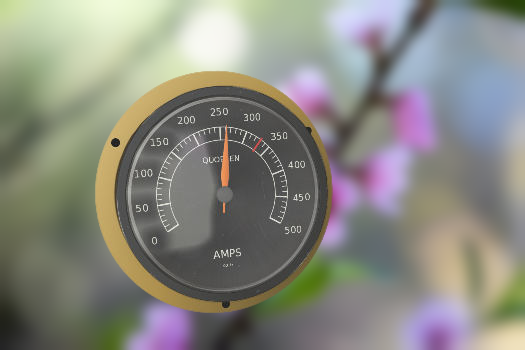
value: **260** A
